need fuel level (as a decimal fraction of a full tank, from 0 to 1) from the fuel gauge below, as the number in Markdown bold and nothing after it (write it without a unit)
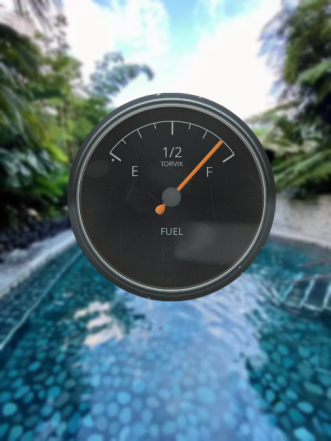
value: **0.875**
